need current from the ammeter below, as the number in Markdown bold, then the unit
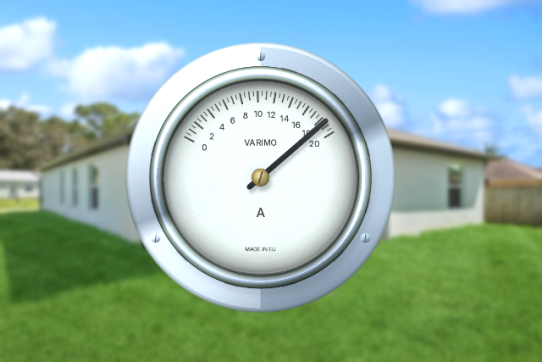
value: **18.5** A
